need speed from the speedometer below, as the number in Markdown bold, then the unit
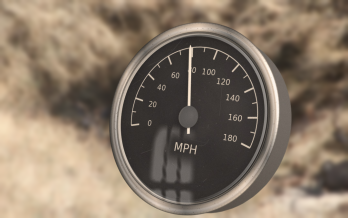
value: **80** mph
